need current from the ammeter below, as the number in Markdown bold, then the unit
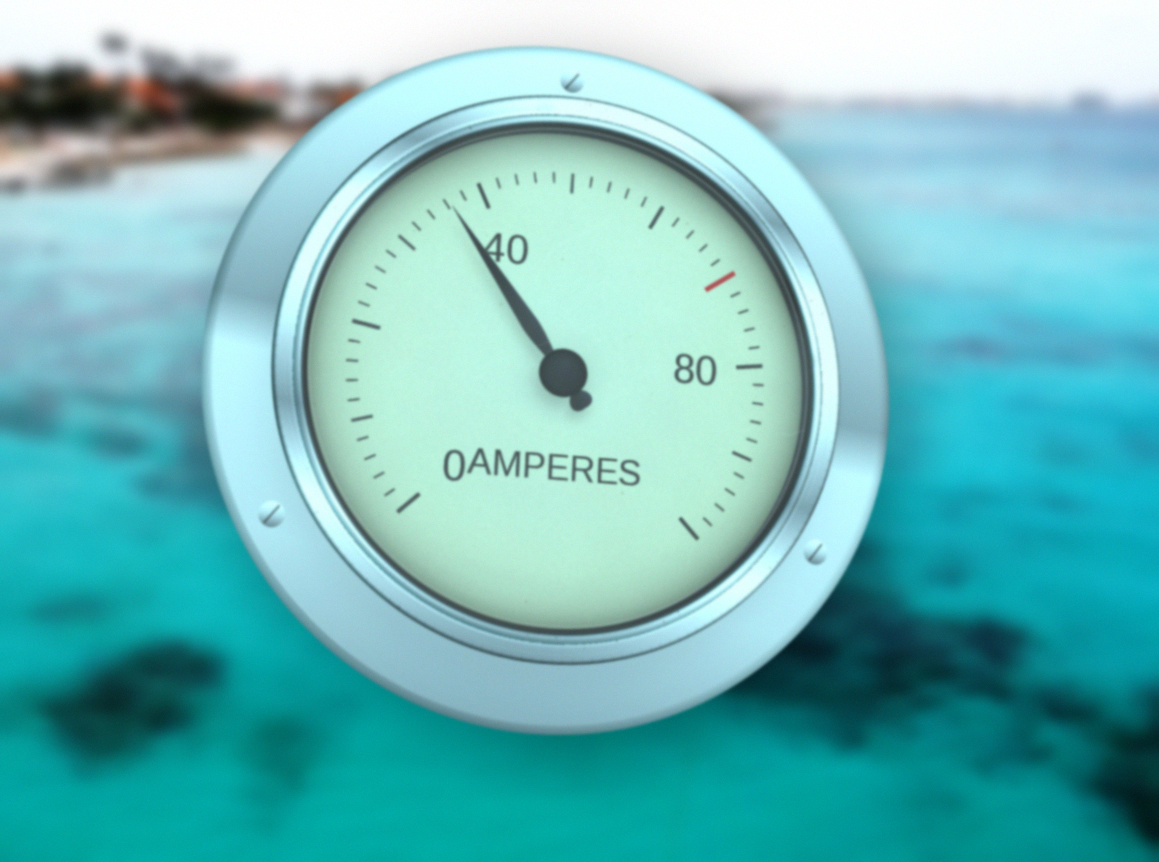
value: **36** A
